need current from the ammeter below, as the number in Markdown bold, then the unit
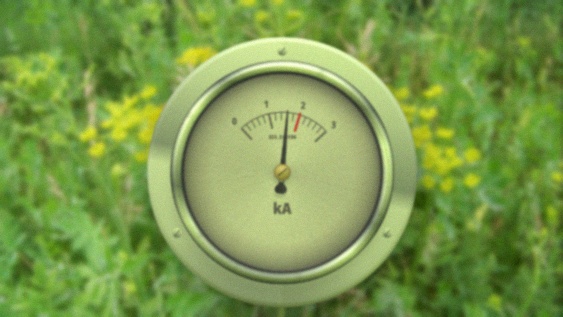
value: **1.6** kA
